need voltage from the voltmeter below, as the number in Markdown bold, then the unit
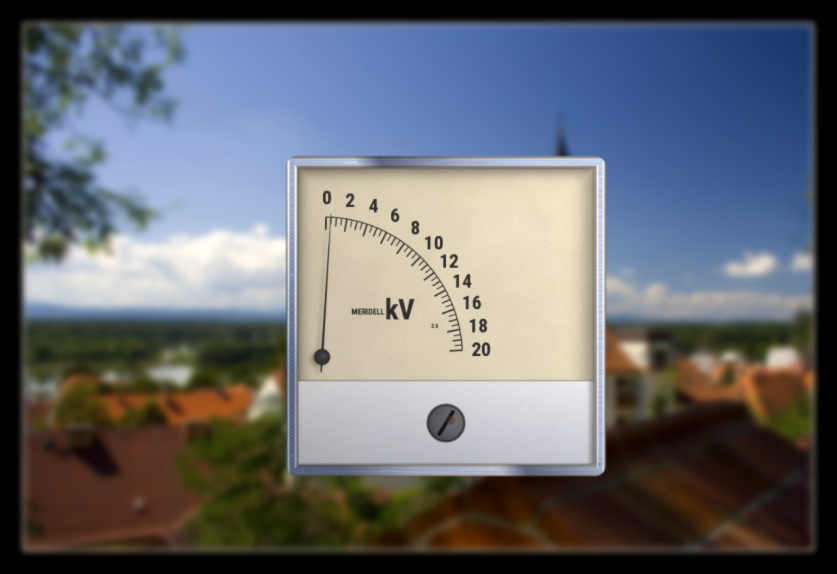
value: **0.5** kV
